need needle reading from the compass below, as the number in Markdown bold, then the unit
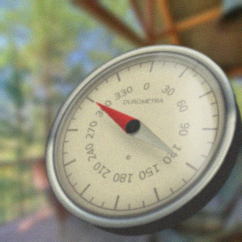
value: **300** °
